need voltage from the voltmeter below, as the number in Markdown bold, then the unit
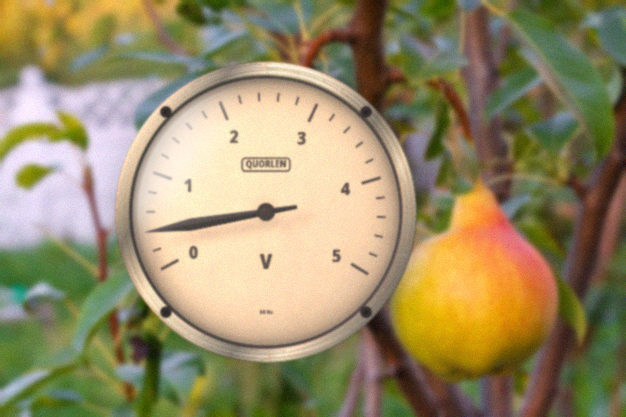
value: **0.4** V
